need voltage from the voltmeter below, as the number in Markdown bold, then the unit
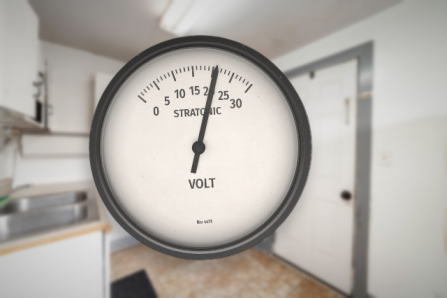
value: **21** V
